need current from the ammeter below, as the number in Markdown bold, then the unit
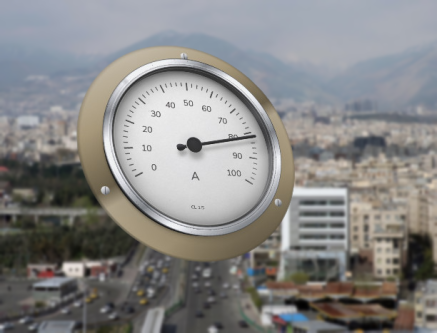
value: **82** A
